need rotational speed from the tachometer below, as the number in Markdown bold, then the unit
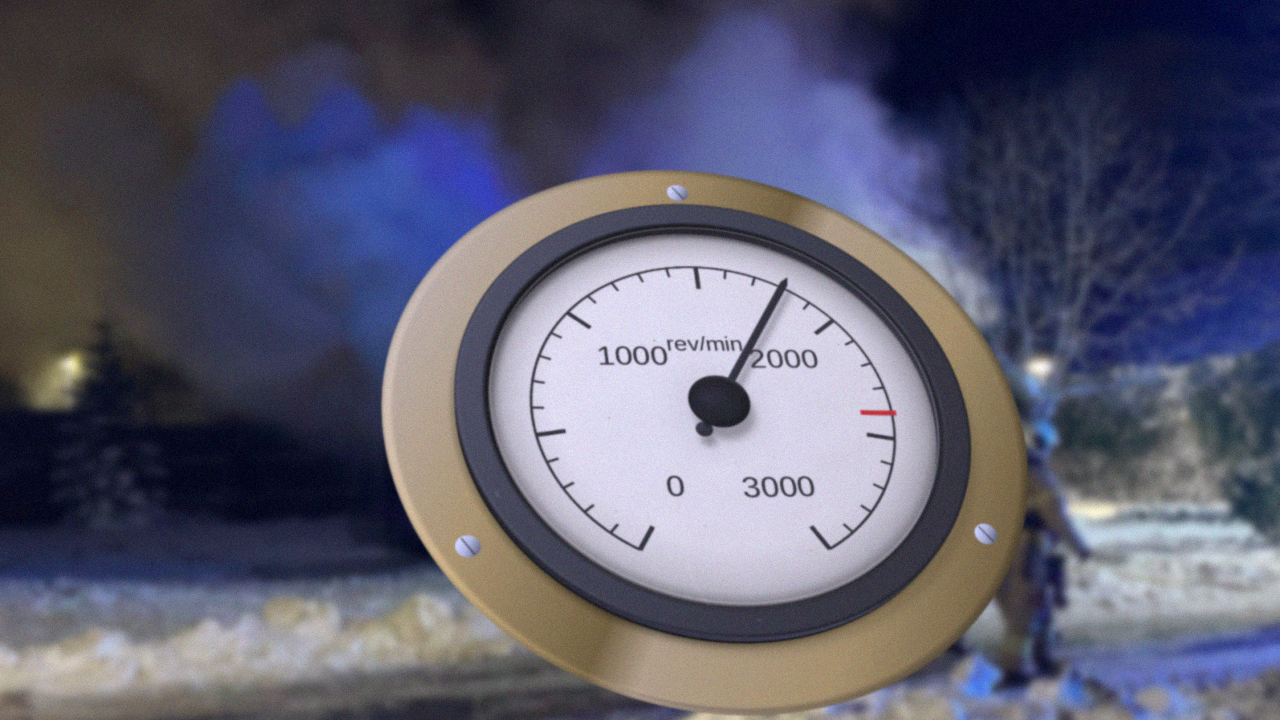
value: **1800** rpm
